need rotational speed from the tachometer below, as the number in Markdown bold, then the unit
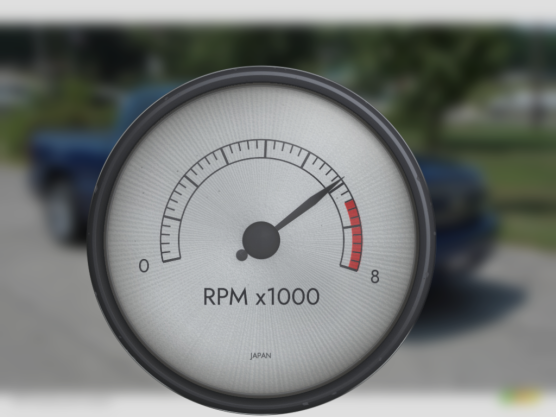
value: **5900** rpm
